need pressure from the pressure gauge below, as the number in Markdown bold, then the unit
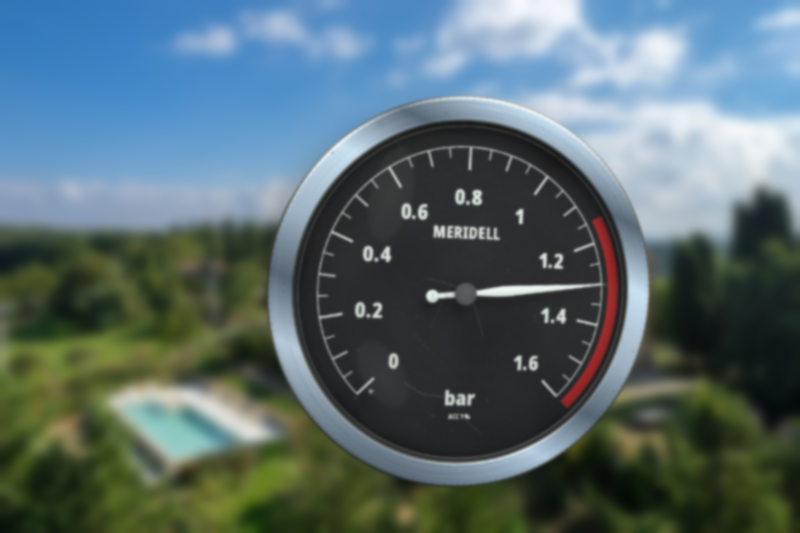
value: **1.3** bar
